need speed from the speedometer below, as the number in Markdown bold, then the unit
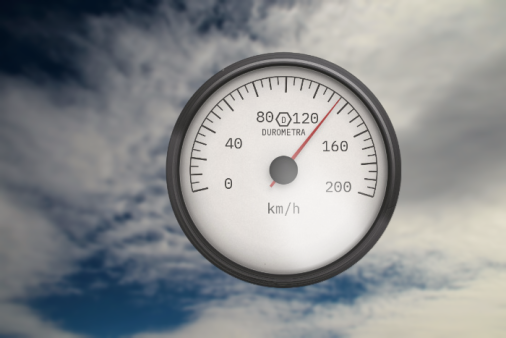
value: **135** km/h
